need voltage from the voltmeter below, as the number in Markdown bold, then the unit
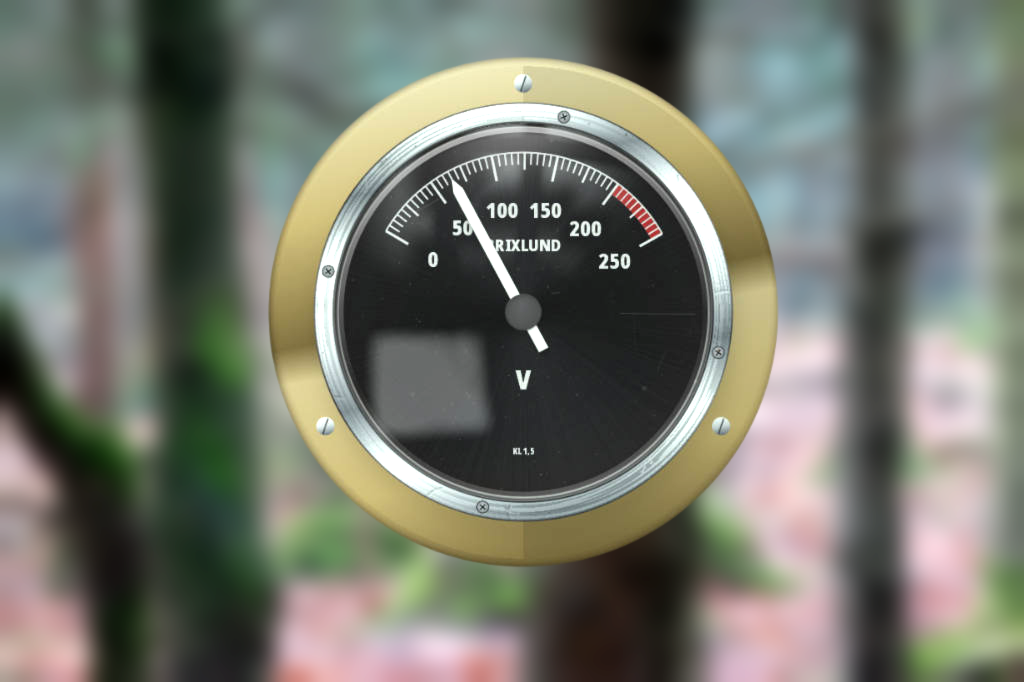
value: **65** V
